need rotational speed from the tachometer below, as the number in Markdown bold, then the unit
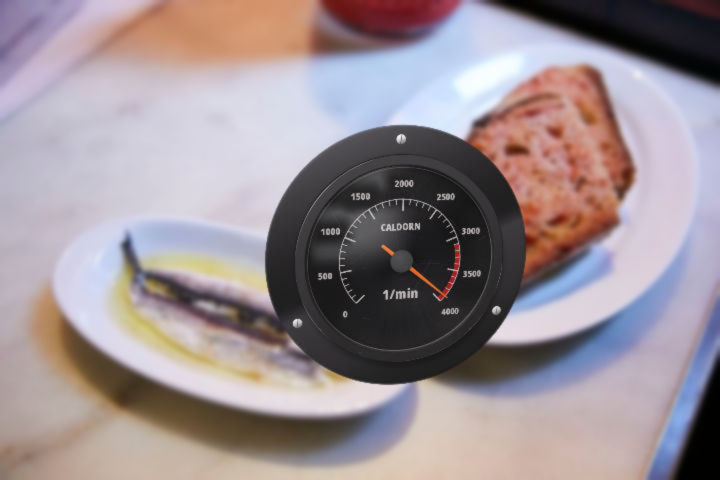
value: **3900** rpm
